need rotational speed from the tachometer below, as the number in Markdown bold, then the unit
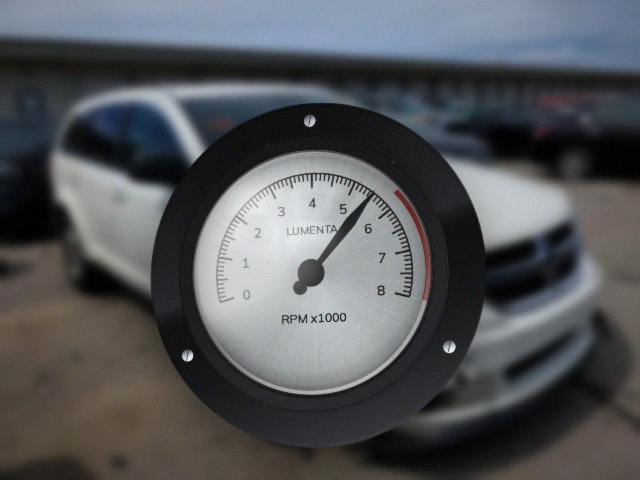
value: **5500** rpm
